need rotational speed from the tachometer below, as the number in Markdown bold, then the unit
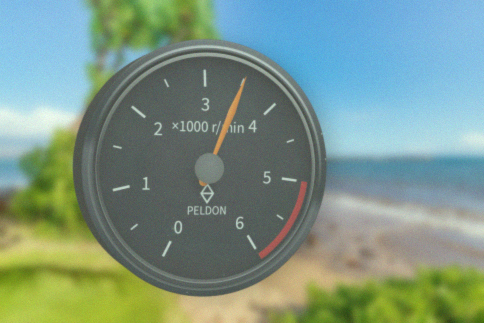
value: **3500** rpm
